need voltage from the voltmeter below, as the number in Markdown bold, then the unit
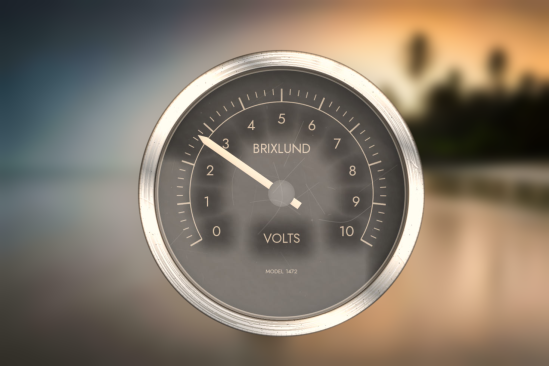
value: **2.7** V
